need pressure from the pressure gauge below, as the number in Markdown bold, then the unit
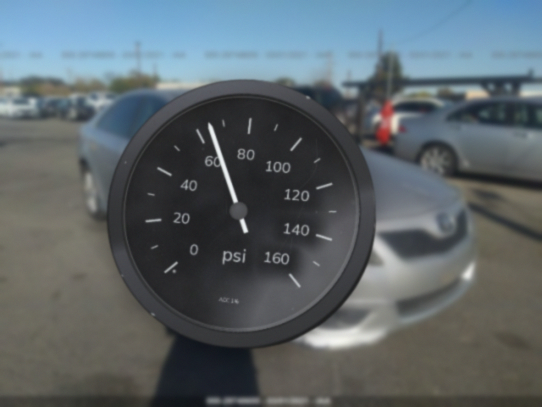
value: **65** psi
